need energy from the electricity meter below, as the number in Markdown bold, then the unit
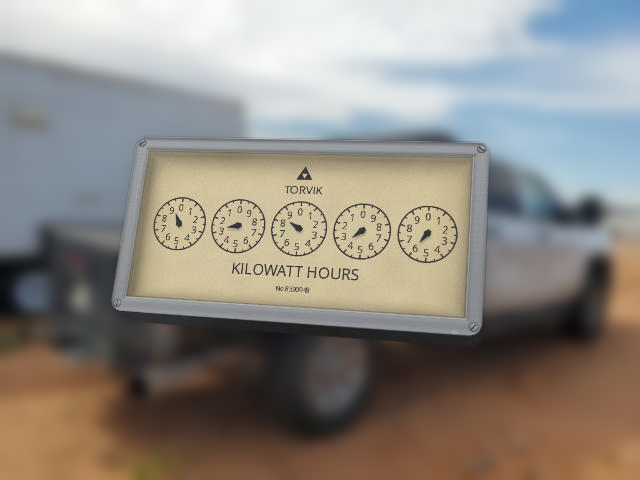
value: **92836** kWh
